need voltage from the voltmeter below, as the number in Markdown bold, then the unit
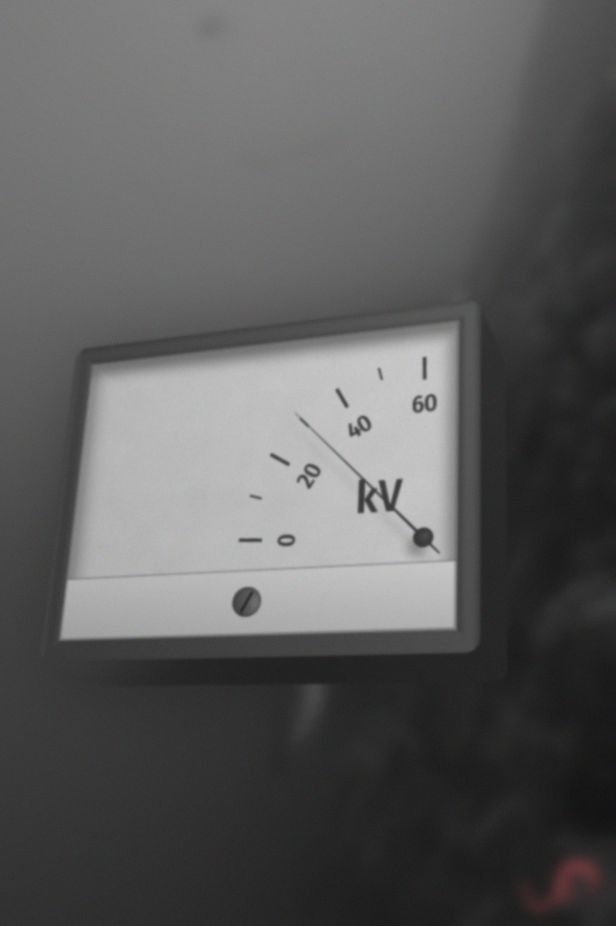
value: **30** kV
